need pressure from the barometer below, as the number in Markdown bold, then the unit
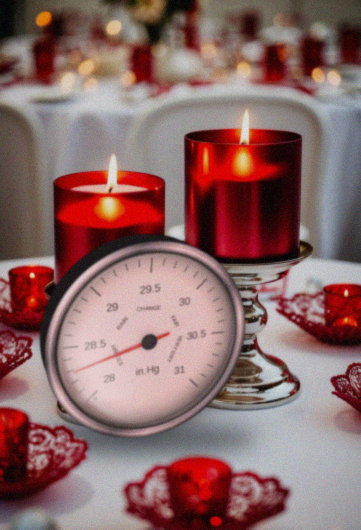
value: **28.3** inHg
